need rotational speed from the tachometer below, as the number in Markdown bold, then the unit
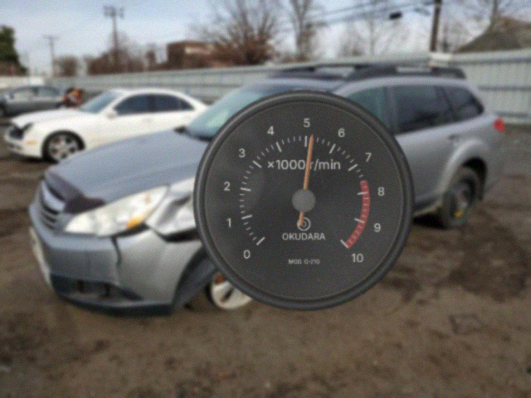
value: **5200** rpm
